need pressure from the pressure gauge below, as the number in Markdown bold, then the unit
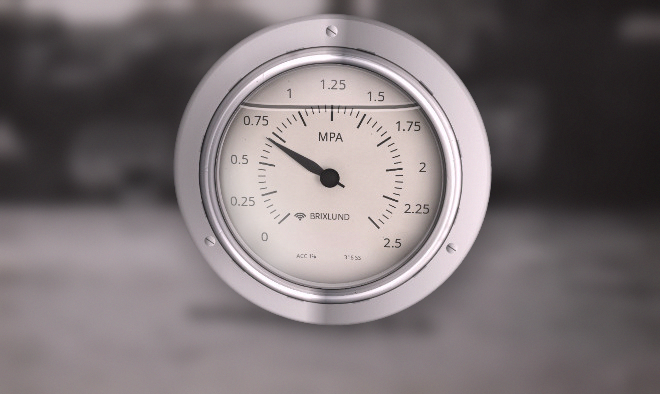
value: **0.7** MPa
